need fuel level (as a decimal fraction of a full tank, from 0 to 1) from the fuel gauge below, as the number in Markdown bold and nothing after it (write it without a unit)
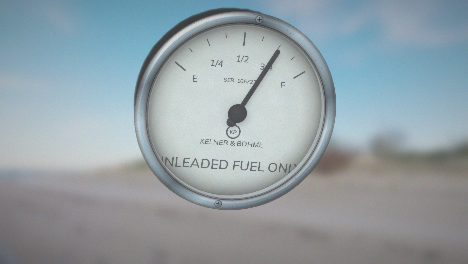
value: **0.75**
